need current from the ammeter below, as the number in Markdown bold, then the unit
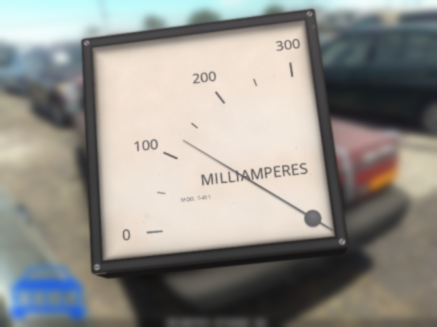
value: **125** mA
